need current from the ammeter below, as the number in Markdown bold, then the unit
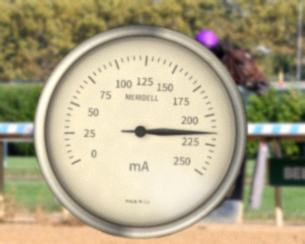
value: **215** mA
